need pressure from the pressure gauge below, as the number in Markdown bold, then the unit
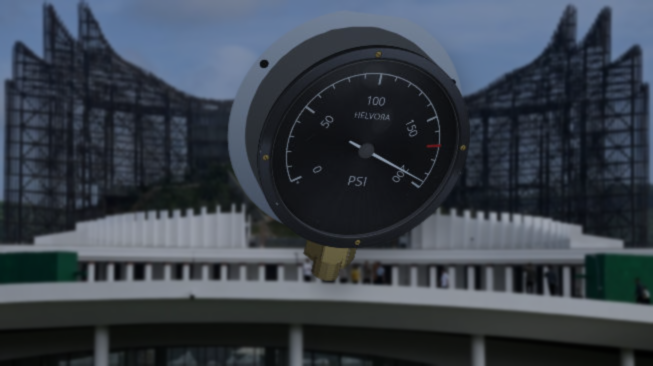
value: **195** psi
